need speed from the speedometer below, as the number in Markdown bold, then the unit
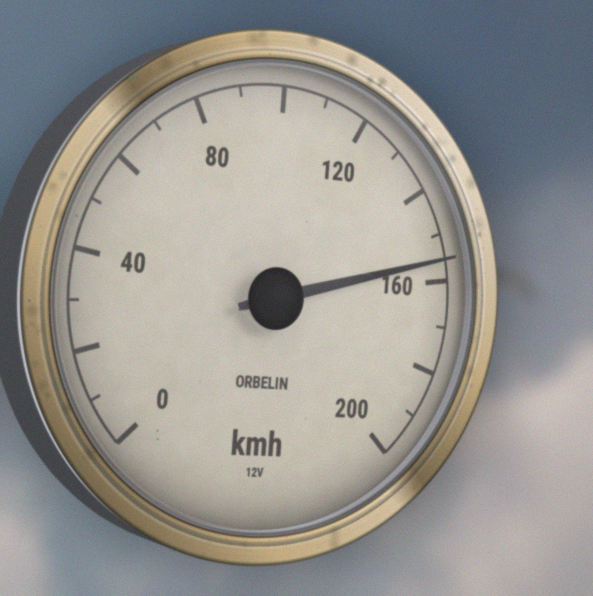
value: **155** km/h
